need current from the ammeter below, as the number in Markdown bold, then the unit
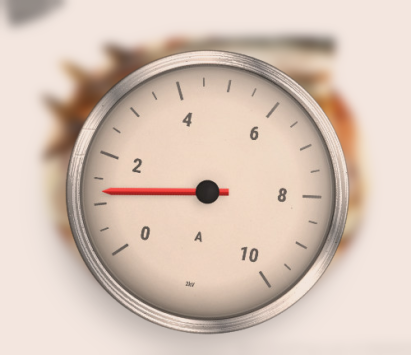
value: **1.25** A
